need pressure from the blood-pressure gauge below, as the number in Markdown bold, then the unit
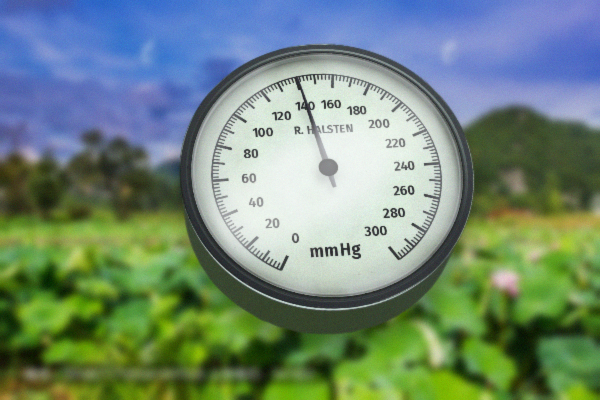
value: **140** mmHg
